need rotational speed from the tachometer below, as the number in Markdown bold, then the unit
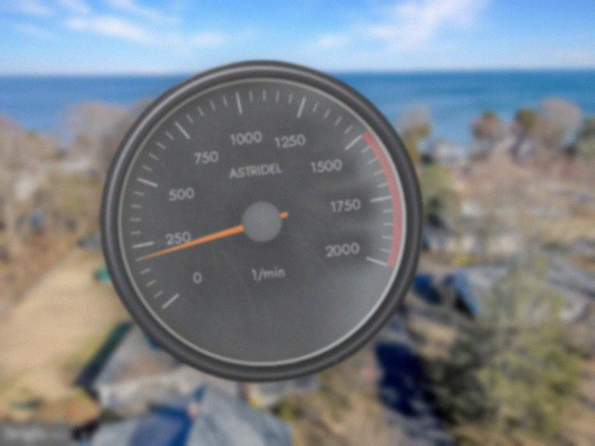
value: **200** rpm
